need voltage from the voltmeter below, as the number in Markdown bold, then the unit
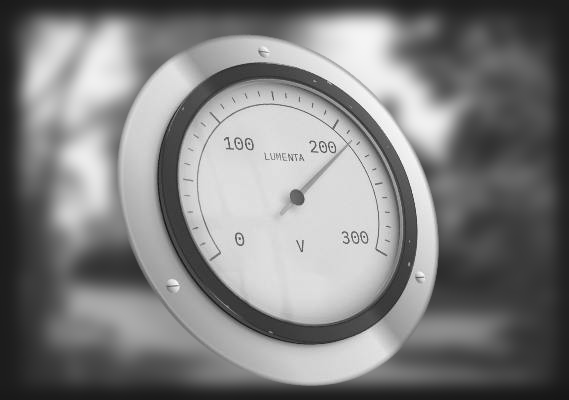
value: **215** V
